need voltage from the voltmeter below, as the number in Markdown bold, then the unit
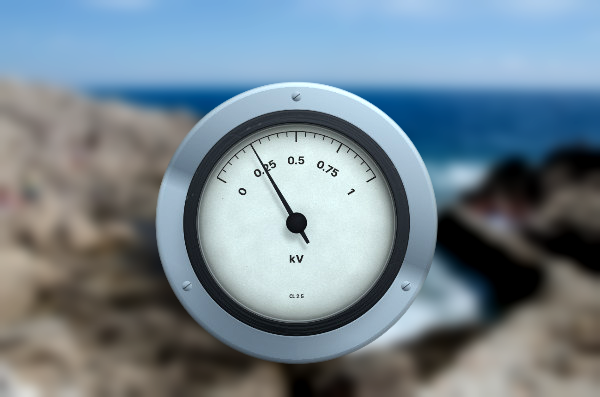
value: **0.25** kV
